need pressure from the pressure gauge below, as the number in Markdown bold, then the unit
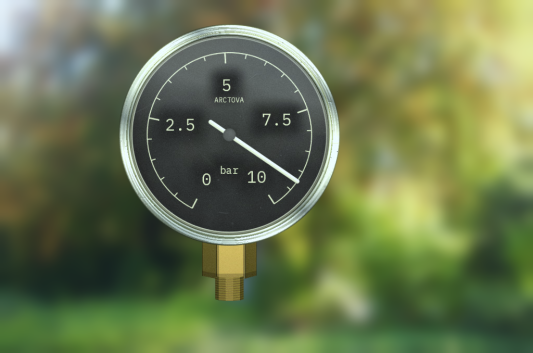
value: **9.25** bar
